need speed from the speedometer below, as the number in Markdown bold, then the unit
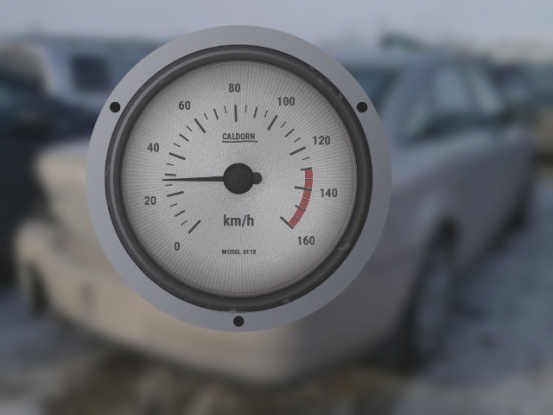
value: **27.5** km/h
